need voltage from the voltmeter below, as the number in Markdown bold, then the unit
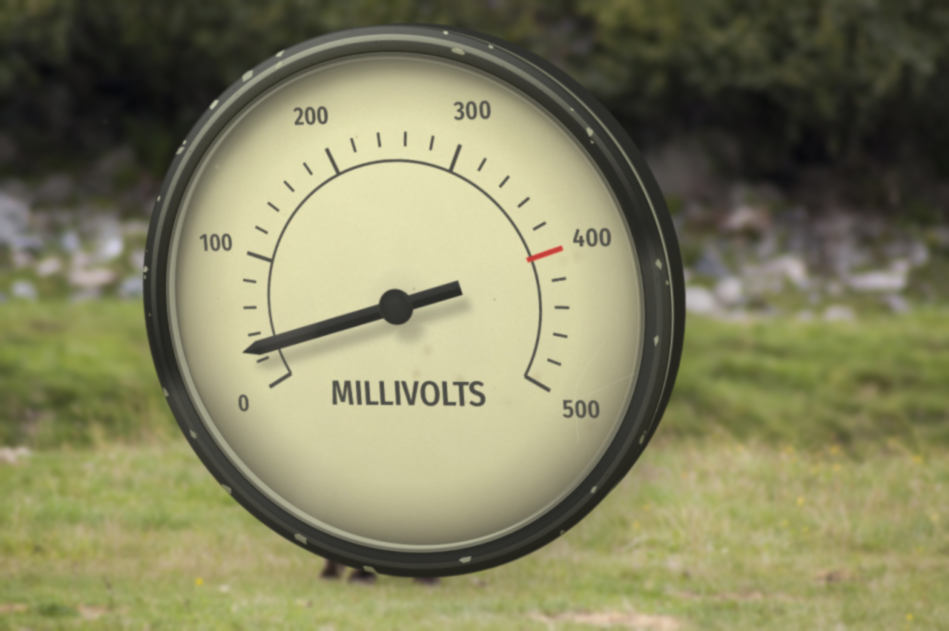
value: **30** mV
